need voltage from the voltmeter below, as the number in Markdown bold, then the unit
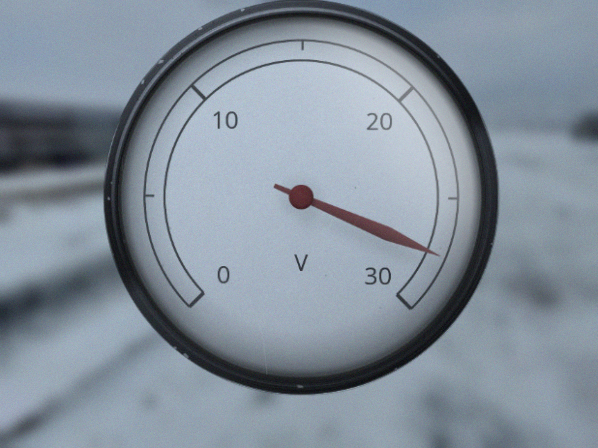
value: **27.5** V
